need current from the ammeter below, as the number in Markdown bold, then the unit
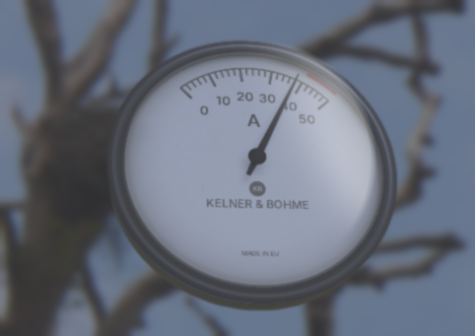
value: **38** A
